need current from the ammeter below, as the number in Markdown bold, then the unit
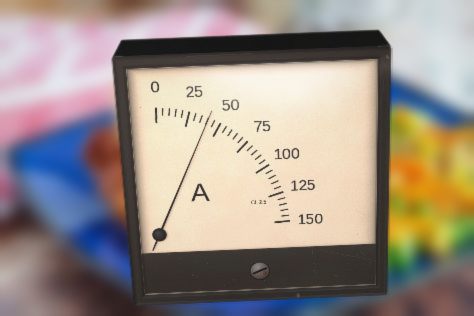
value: **40** A
